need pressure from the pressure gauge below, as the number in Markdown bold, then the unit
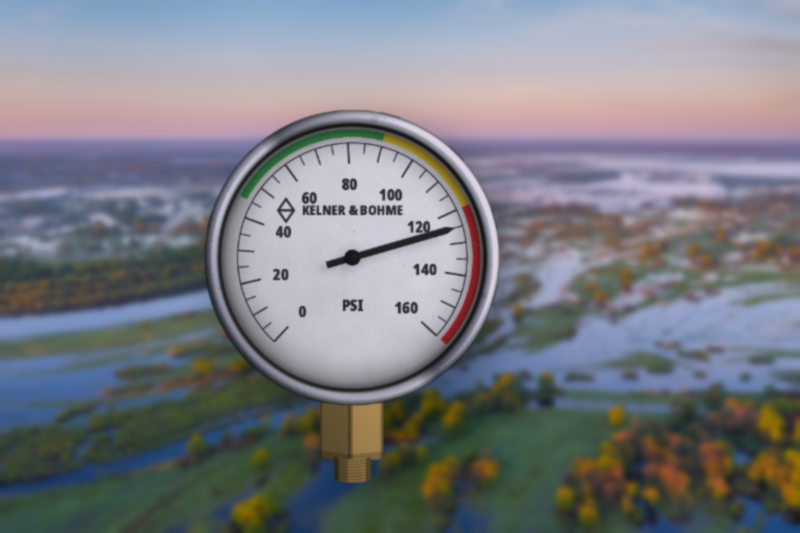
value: **125** psi
